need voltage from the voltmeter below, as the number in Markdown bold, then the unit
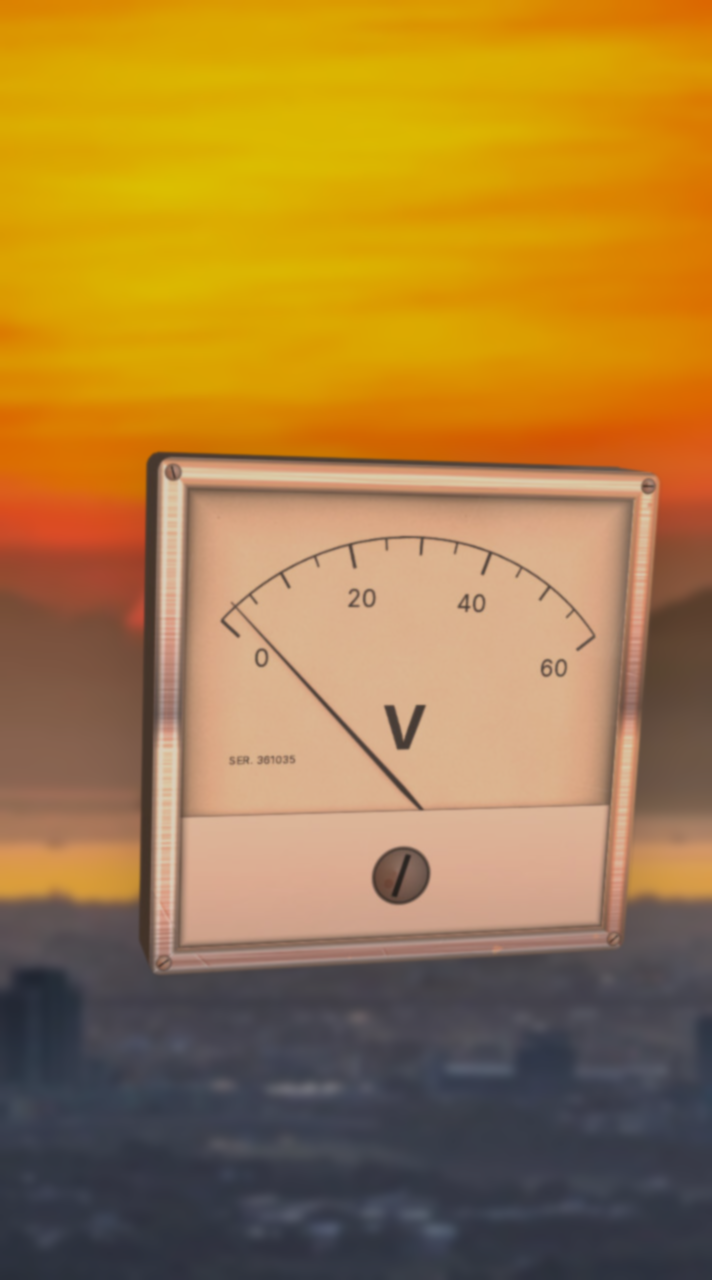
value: **2.5** V
